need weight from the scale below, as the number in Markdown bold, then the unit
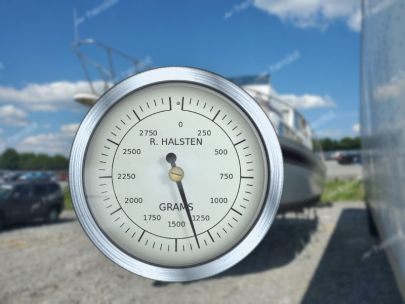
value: **1350** g
